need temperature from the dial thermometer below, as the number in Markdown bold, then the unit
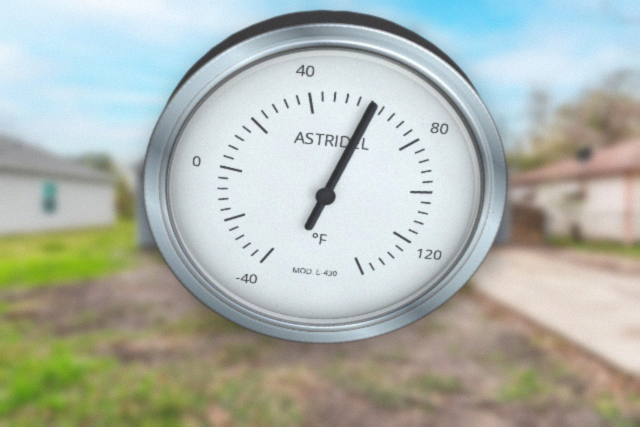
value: **60** °F
